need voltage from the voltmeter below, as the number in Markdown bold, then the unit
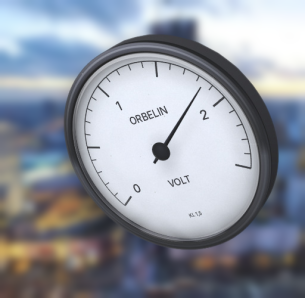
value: **1.85** V
